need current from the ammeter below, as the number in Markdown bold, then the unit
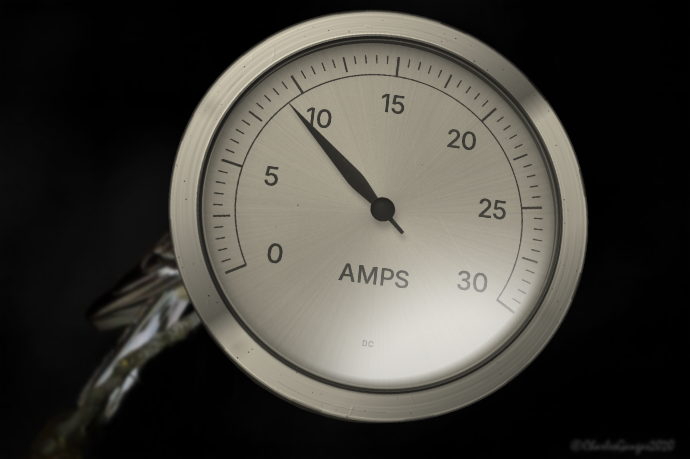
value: **9** A
